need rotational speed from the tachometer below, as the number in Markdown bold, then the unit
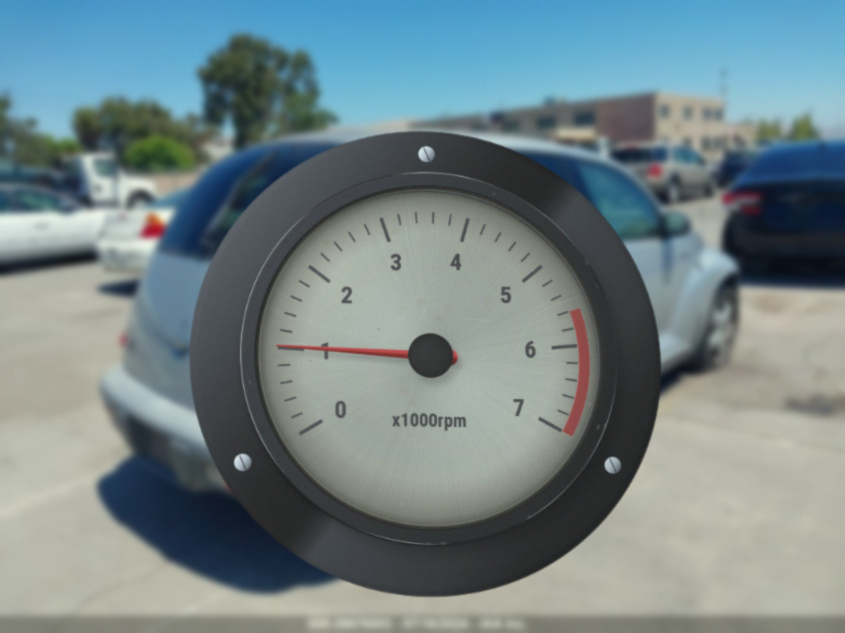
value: **1000** rpm
